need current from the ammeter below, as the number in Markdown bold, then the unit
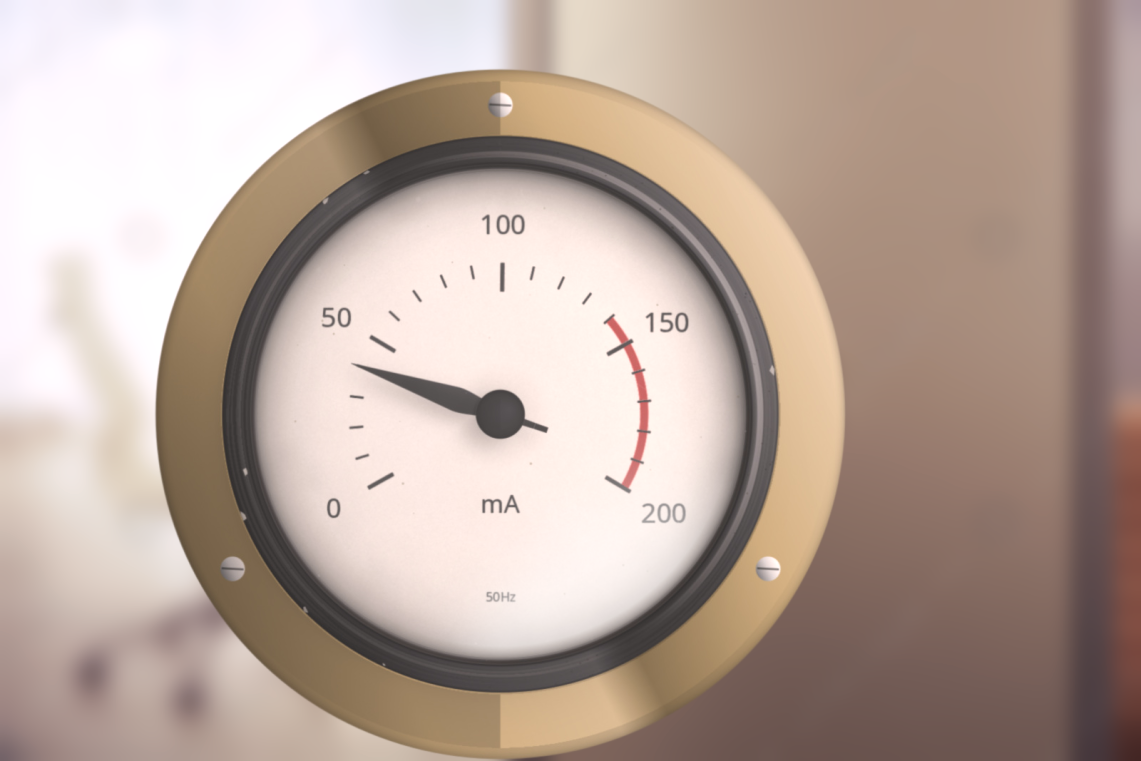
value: **40** mA
